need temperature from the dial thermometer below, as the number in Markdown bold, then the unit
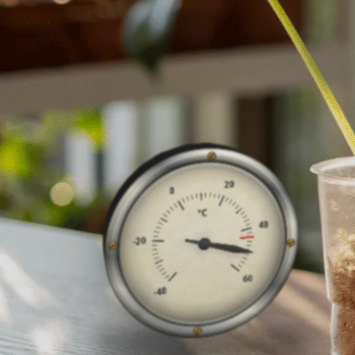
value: **50** °C
